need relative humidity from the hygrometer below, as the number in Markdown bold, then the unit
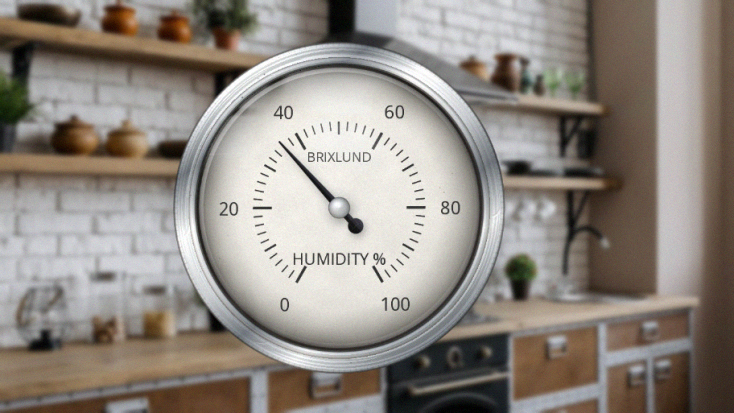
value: **36** %
